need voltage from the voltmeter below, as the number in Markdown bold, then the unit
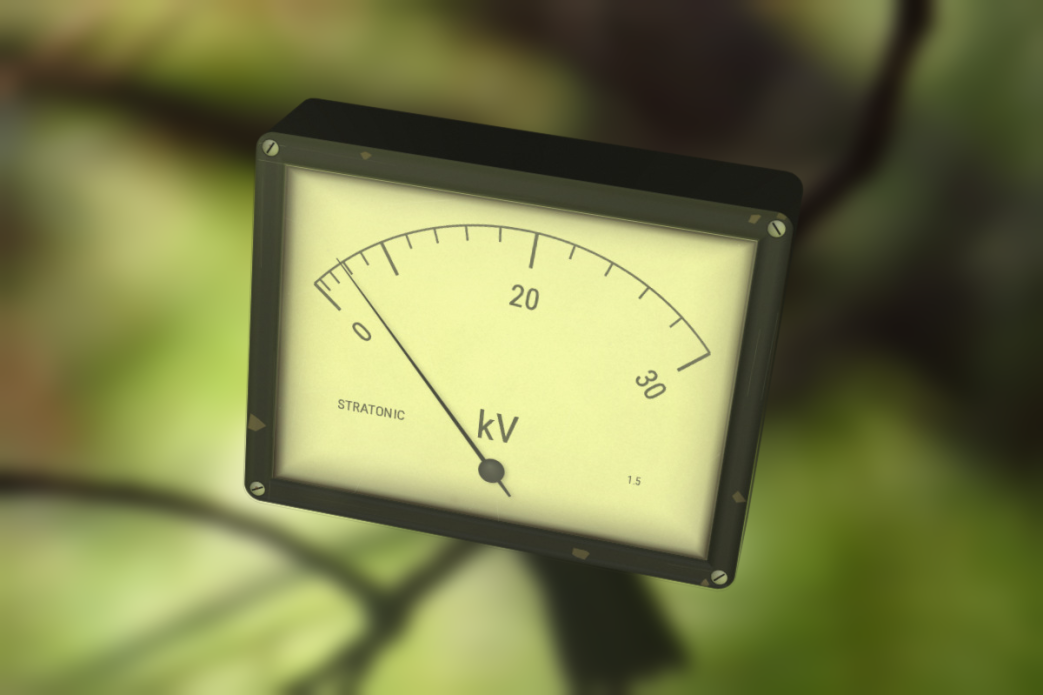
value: **6** kV
